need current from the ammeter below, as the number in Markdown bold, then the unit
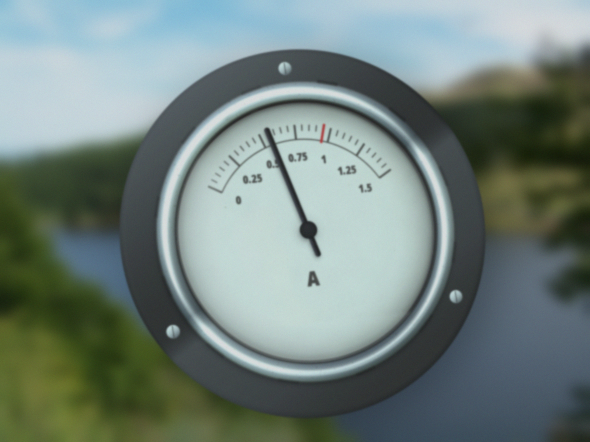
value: **0.55** A
